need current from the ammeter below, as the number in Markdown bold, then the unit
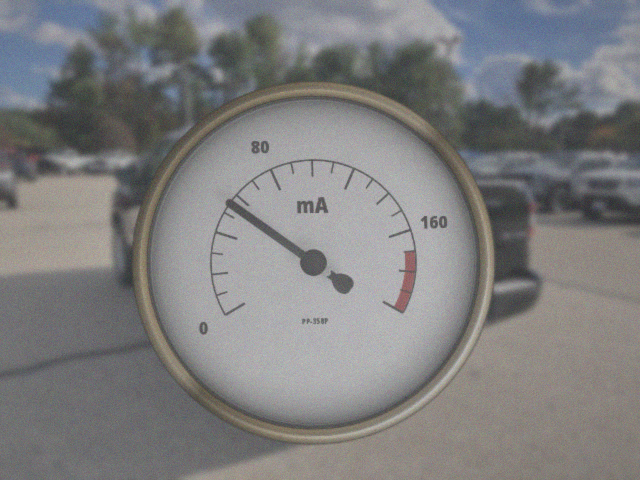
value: **55** mA
